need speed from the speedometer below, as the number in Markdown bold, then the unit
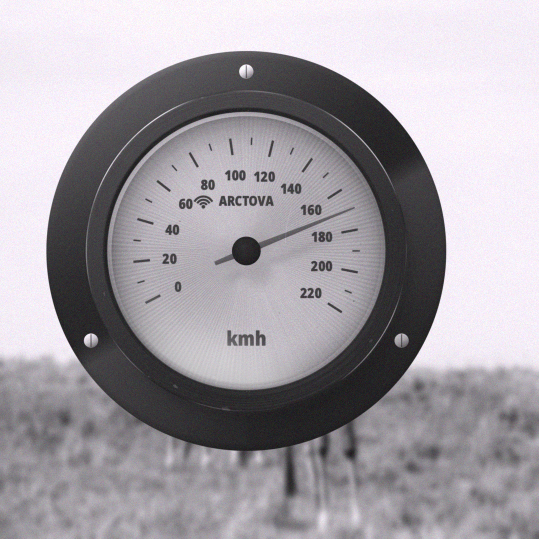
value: **170** km/h
